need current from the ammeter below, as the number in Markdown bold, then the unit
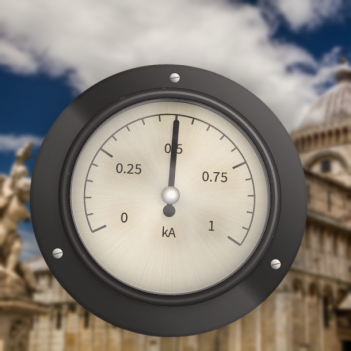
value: **0.5** kA
